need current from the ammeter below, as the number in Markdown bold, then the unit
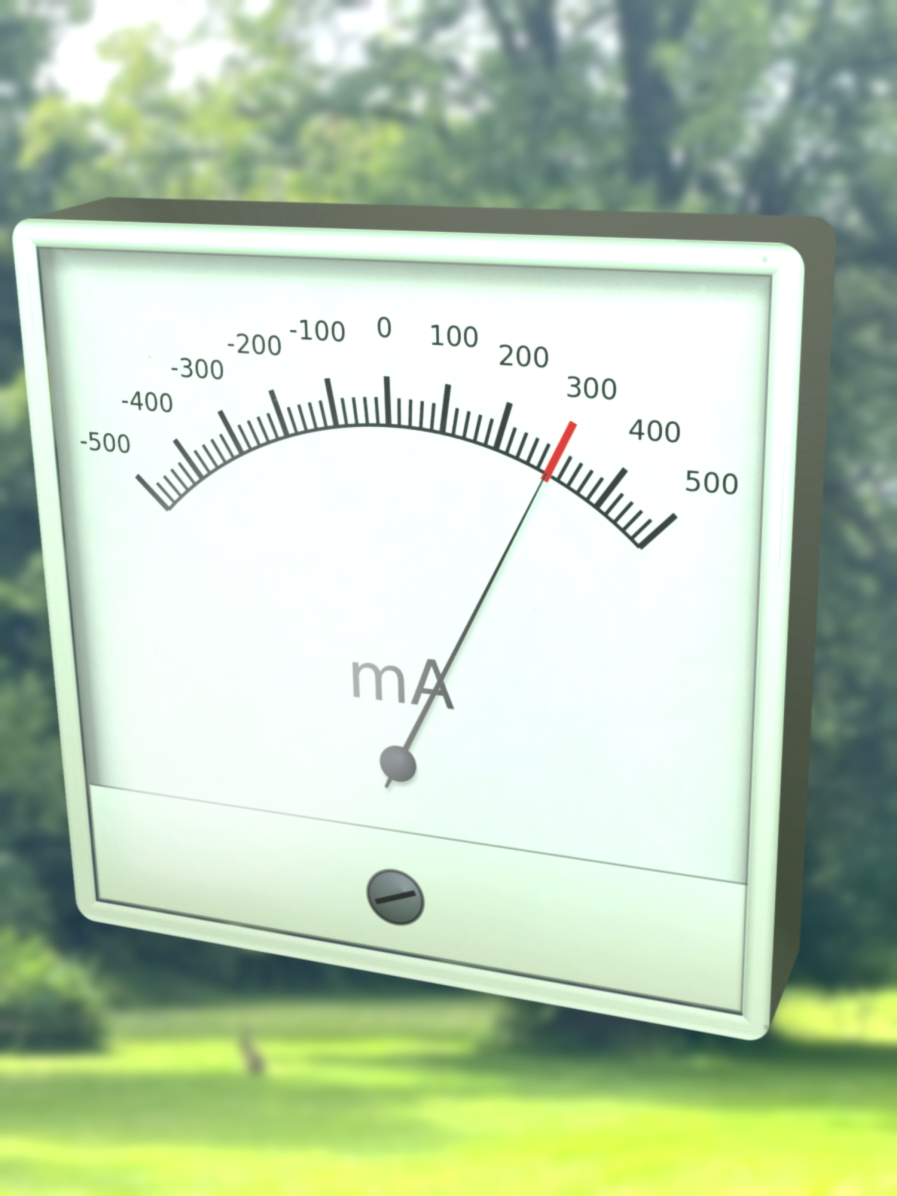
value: **300** mA
